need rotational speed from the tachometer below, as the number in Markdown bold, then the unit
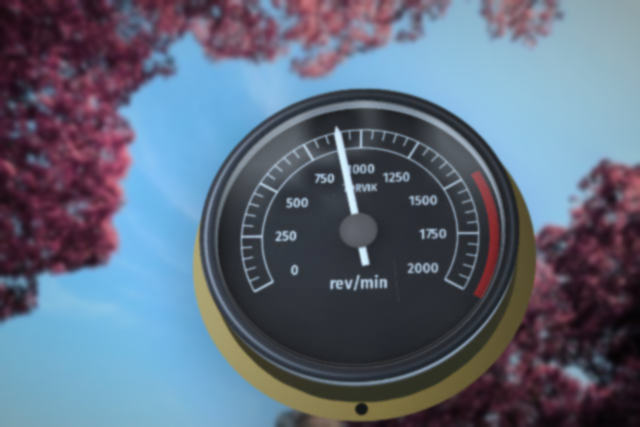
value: **900** rpm
